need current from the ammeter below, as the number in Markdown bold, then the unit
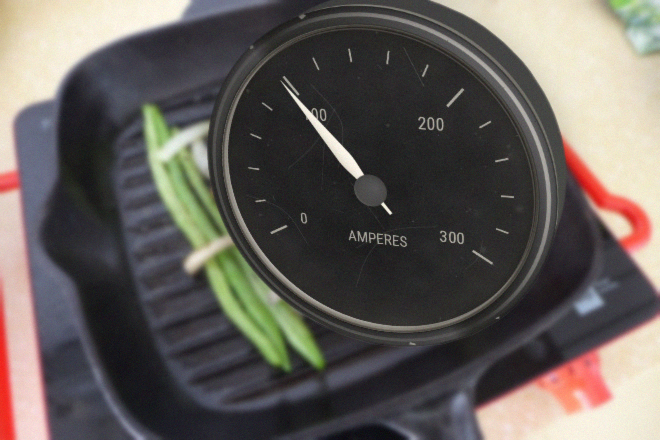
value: **100** A
